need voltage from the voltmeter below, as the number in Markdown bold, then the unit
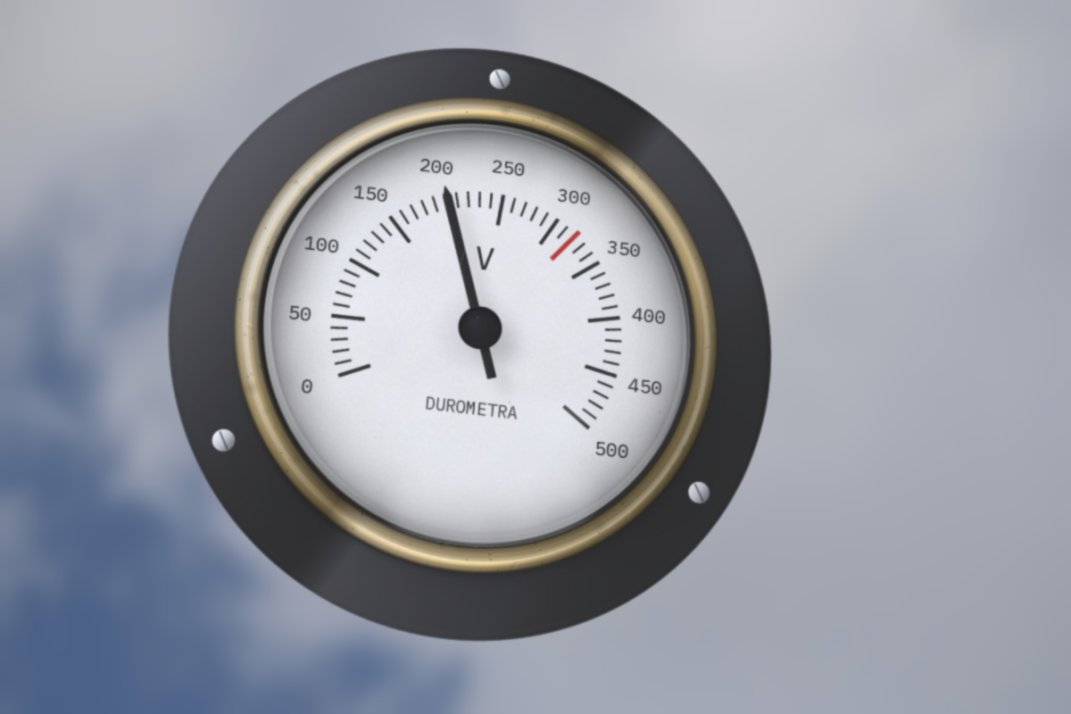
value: **200** V
